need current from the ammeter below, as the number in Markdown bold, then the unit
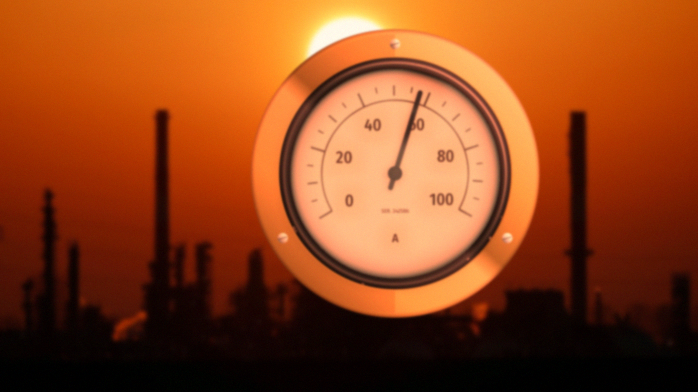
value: **57.5** A
